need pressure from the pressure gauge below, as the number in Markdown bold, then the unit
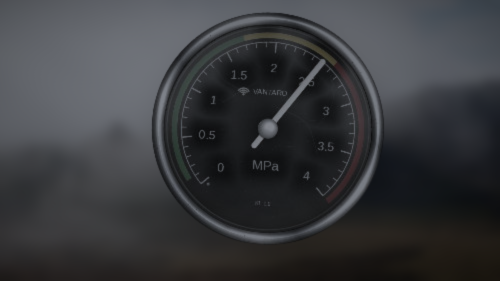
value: **2.5** MPa
